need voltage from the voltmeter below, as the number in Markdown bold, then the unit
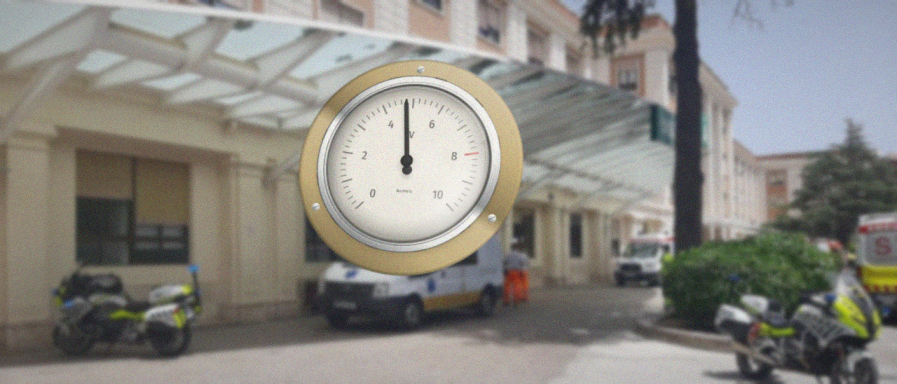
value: **4.8** V
